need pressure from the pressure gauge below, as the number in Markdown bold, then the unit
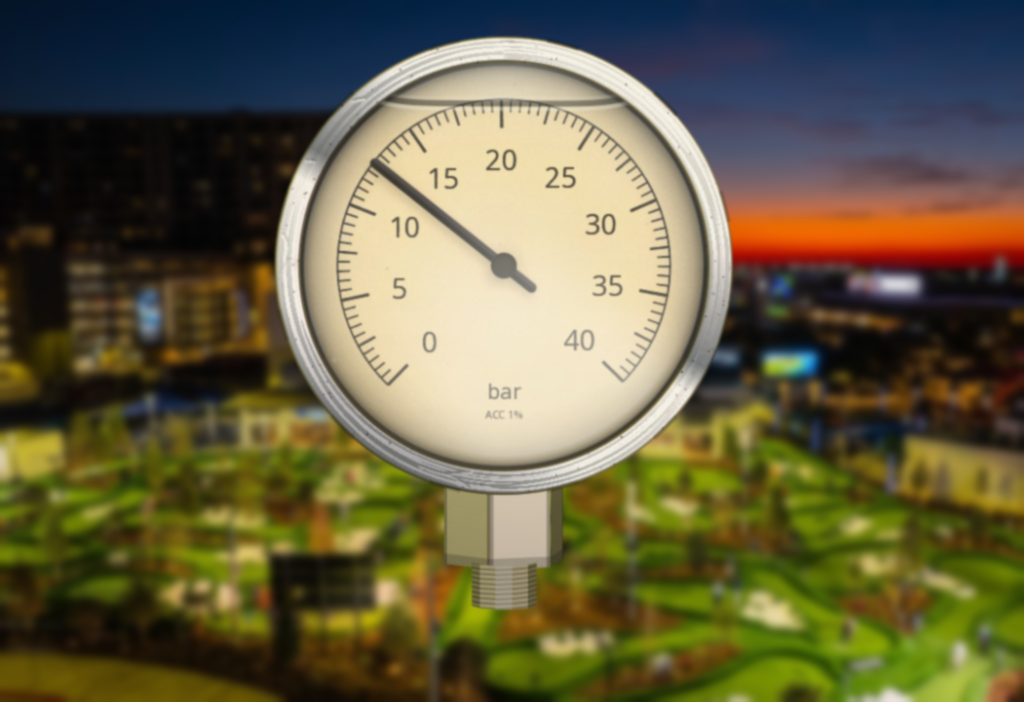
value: **12.5** bar
